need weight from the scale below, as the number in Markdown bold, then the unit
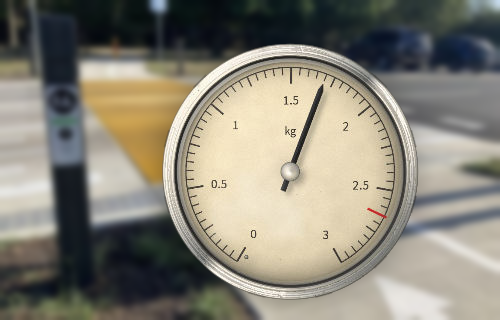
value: **1.7** kg
